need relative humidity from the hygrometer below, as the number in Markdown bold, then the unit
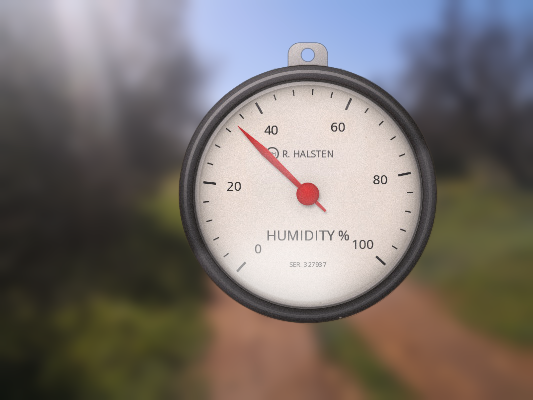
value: **34** %
